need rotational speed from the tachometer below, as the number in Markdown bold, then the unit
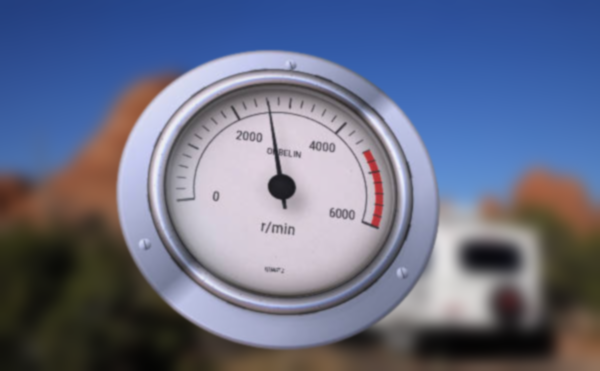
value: **2600** rpm
